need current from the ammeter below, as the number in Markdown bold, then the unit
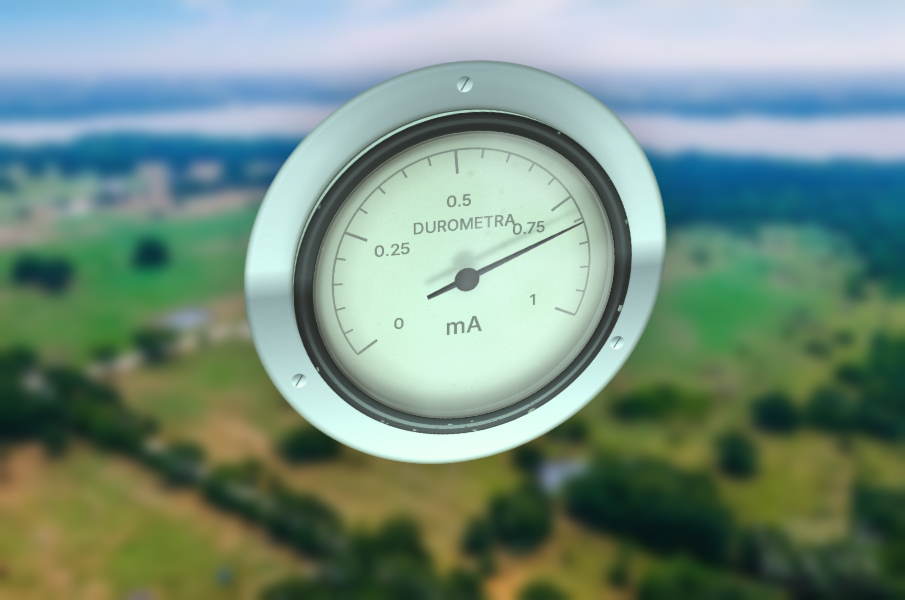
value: **0.8** mA
